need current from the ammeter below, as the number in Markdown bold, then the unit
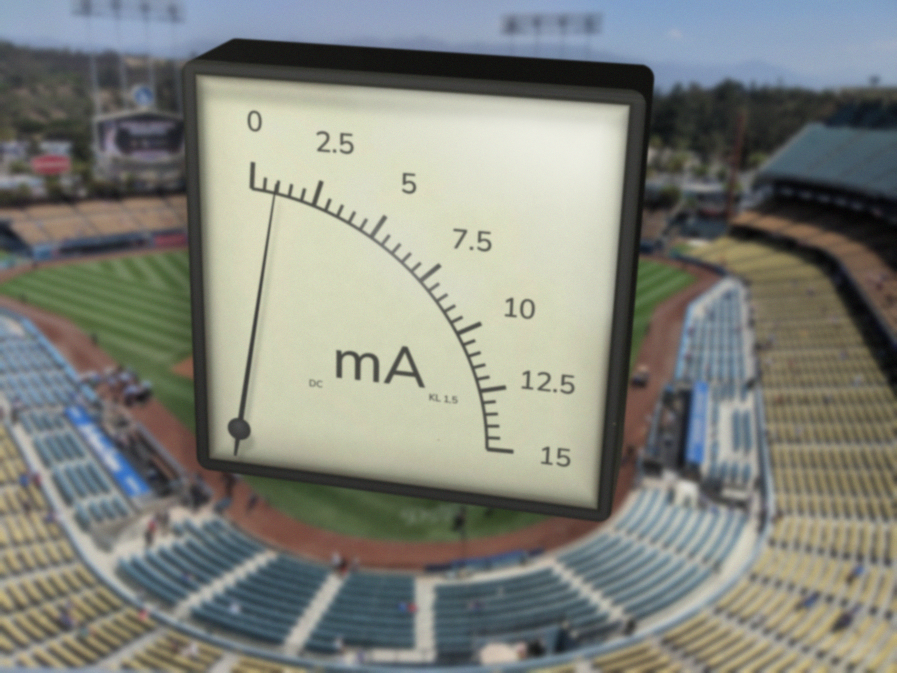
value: **1** mA
